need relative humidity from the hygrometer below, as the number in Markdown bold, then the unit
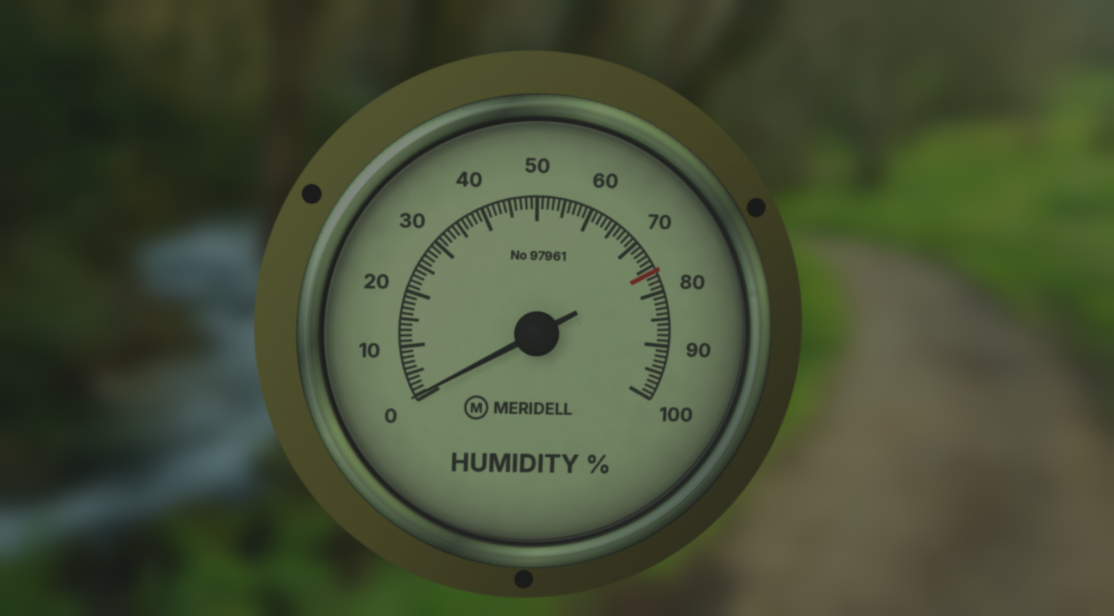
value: **1** %
